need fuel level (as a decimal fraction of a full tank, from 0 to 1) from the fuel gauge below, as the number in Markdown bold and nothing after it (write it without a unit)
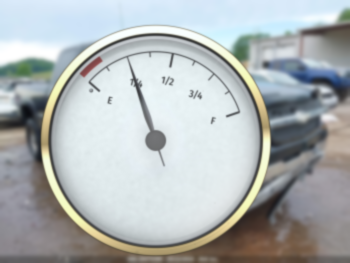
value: **0.25**
